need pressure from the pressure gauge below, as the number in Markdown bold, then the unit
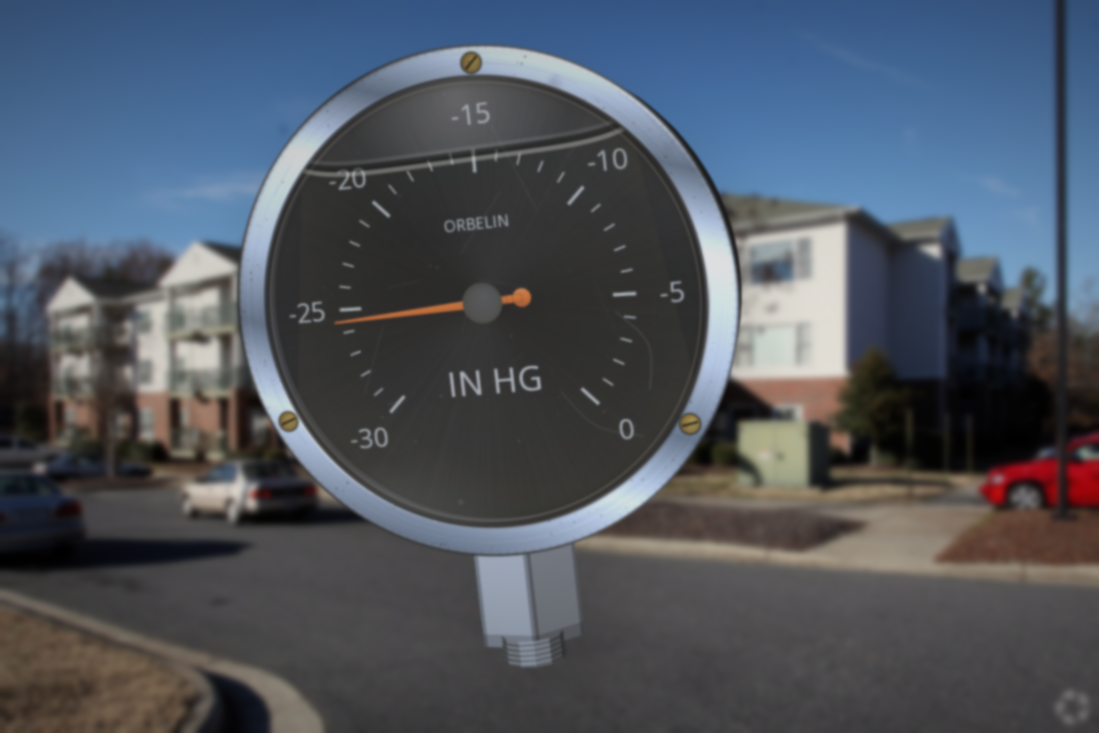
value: **-25.5** inHg
